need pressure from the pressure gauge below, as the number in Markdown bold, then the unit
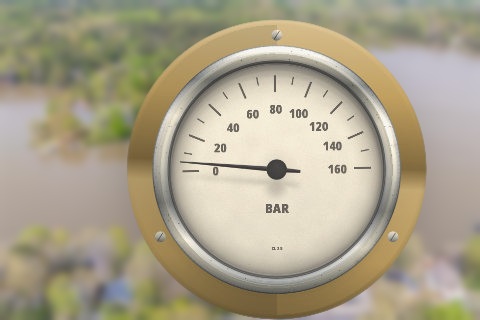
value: **5** bar
